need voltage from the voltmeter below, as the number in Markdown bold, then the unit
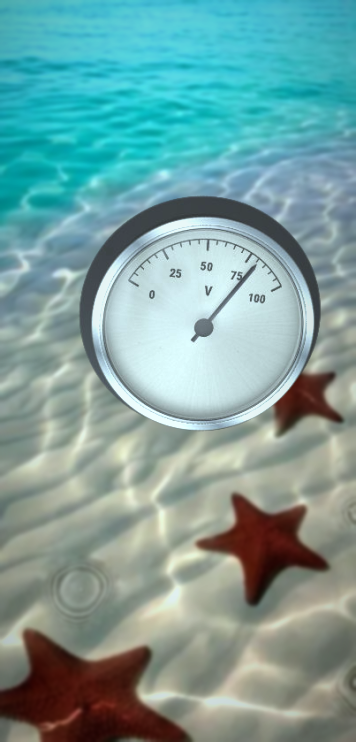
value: **80** V
